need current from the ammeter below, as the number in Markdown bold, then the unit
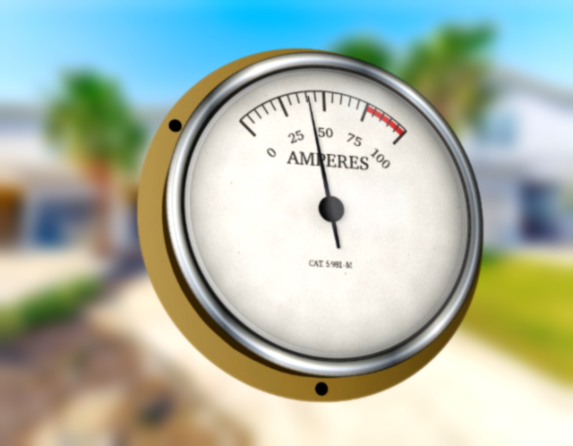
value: **40** A
